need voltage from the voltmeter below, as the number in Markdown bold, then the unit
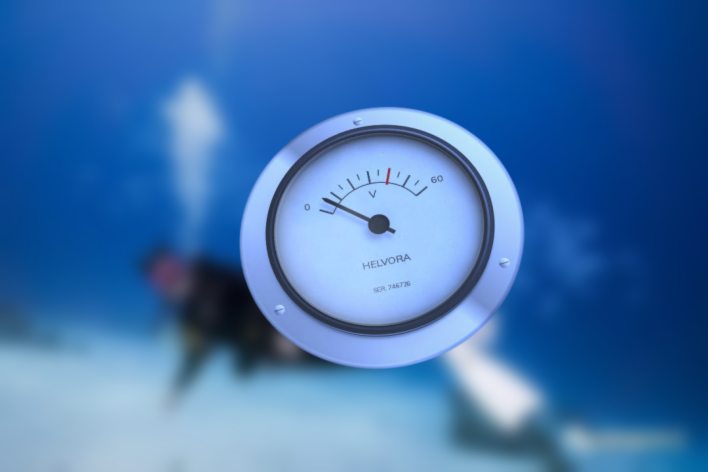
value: **5** V
